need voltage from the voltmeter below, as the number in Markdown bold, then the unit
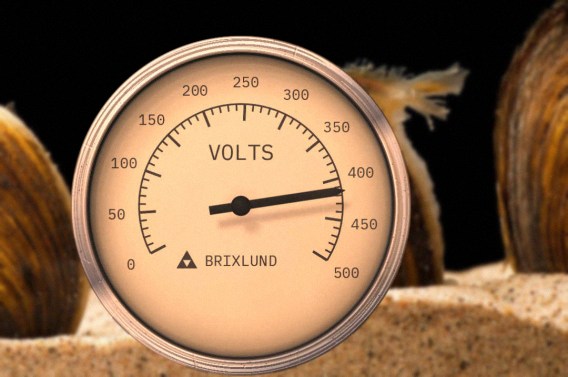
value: **415** V
